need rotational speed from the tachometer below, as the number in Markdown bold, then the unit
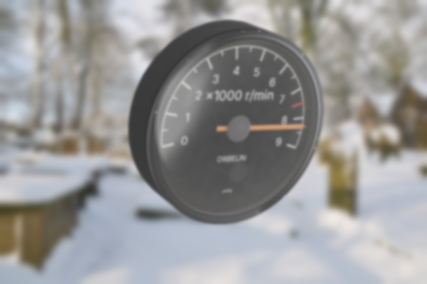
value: **8250** rpm
